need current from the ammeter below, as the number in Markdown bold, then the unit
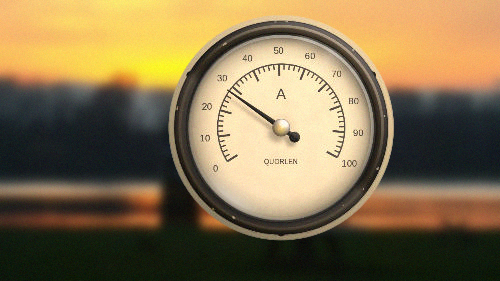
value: **28** A
